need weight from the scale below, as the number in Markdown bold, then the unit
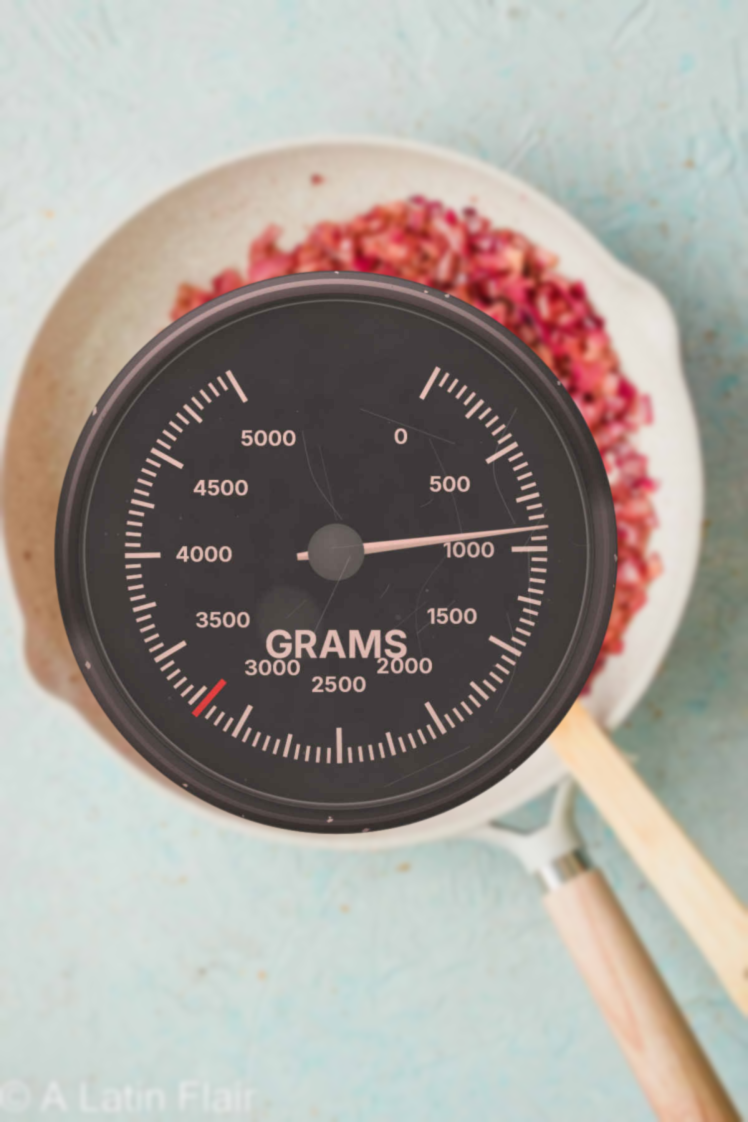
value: **900** g
